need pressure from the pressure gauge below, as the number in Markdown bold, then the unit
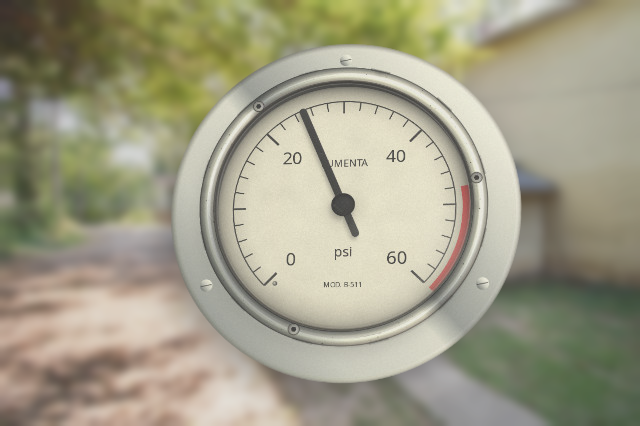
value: **25** psi
